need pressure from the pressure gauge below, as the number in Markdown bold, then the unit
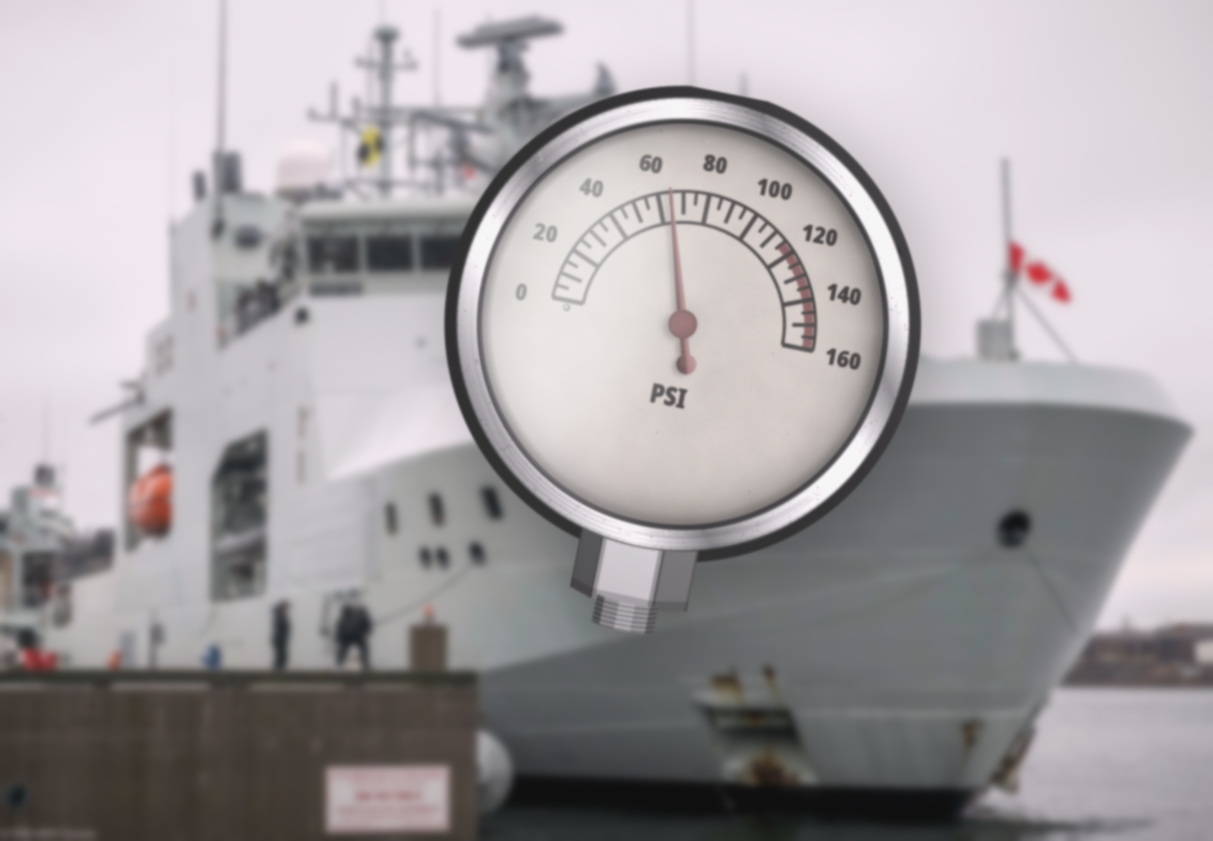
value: **65** psi
